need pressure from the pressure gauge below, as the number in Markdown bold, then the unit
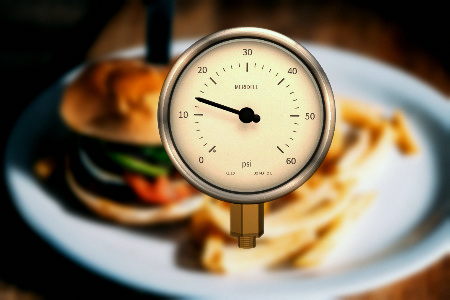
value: **14** psi
